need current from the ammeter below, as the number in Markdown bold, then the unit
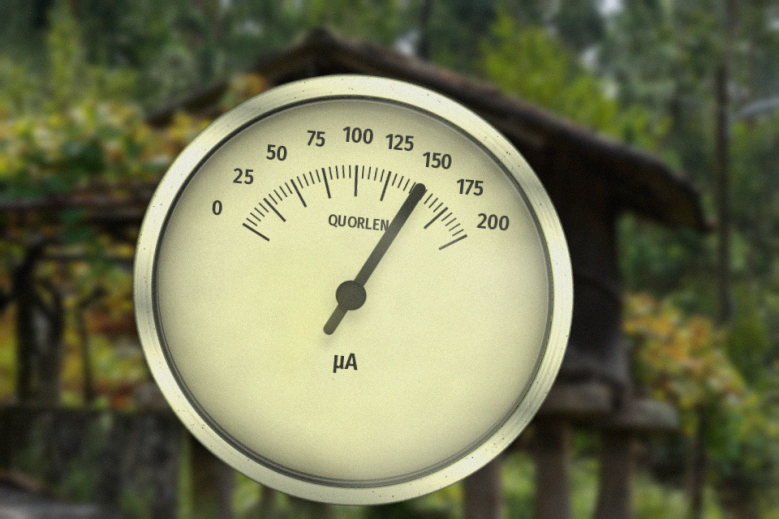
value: **150** µA
